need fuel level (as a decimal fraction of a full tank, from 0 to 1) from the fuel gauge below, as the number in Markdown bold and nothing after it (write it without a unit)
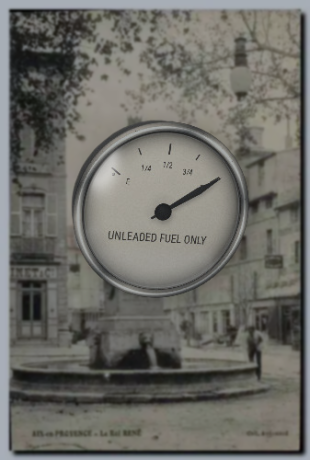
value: **1**
